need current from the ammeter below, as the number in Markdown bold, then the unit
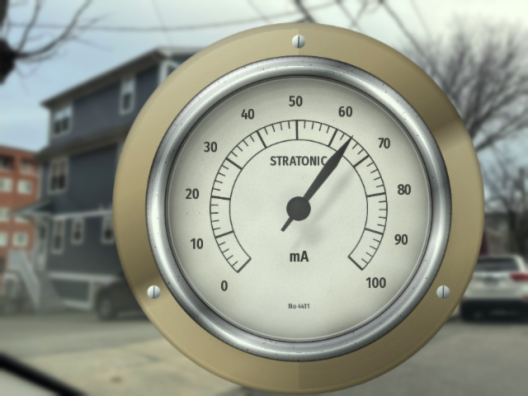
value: **64** mA
